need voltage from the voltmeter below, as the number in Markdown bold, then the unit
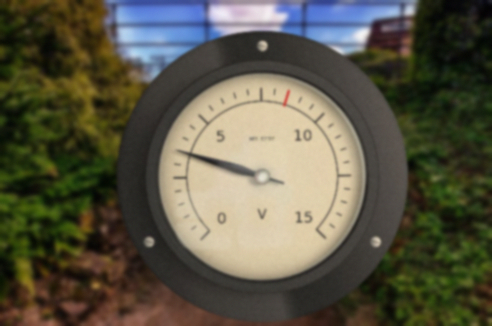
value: **3.5** V
